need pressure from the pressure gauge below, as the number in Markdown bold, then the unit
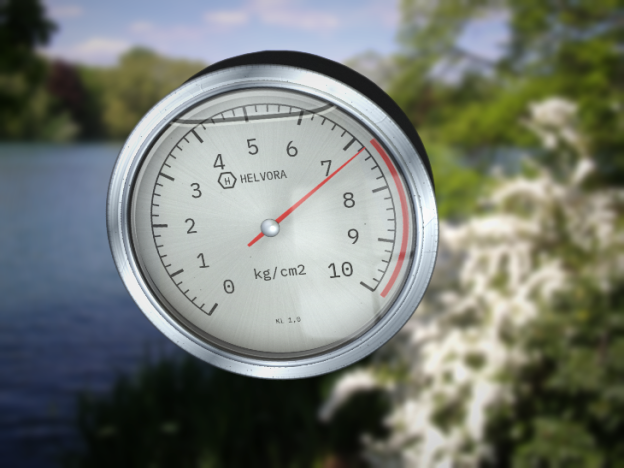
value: **7.2** kg/cm²
